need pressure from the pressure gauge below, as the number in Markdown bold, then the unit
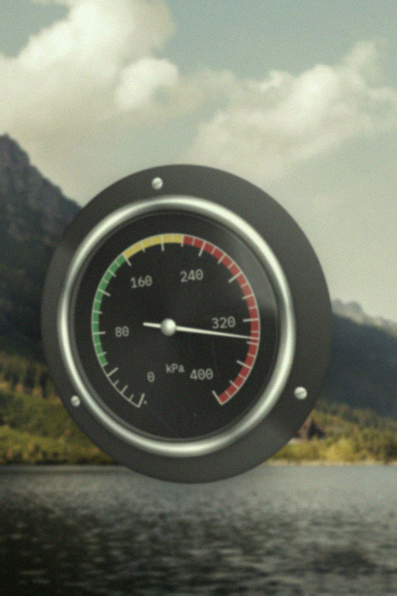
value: **335** kPa
